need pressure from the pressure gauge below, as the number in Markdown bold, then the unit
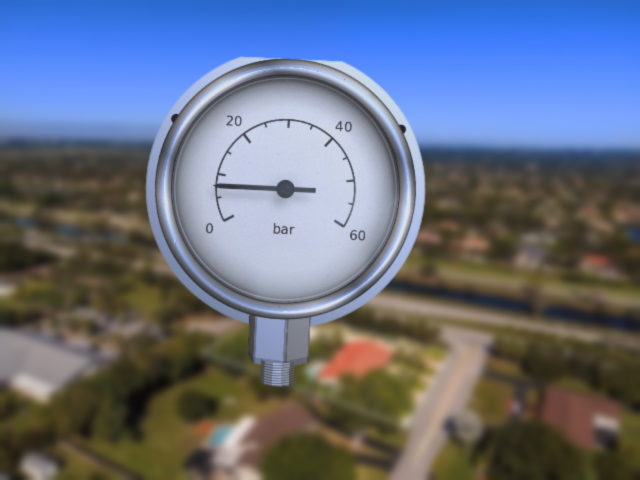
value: **7.5** bar
